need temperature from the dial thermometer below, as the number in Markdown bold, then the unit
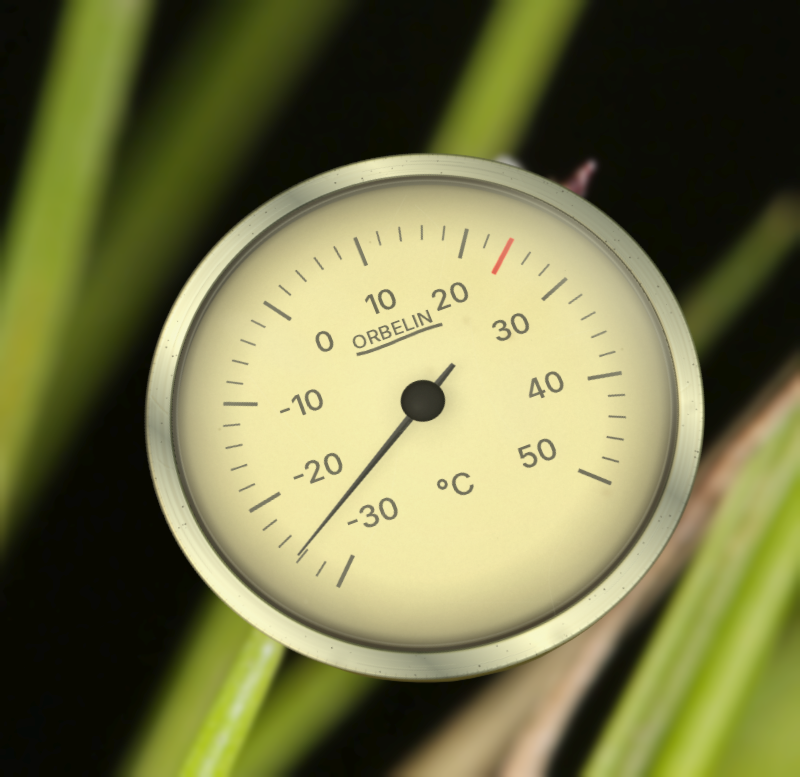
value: **-26** °C
